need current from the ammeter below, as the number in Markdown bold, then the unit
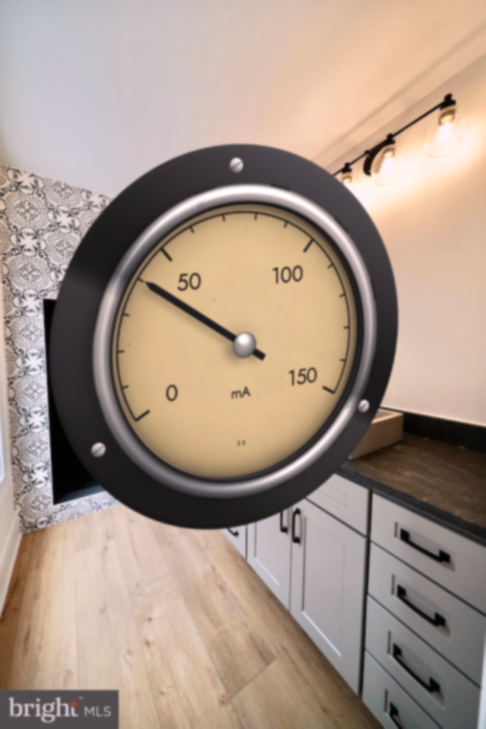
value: **40** mA
